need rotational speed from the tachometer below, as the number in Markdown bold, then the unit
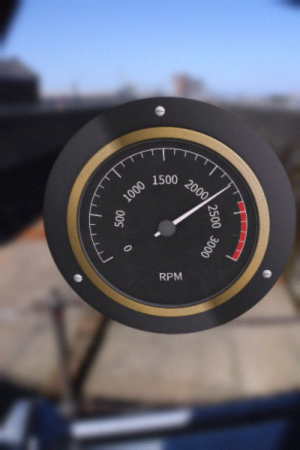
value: **2200** rpm
